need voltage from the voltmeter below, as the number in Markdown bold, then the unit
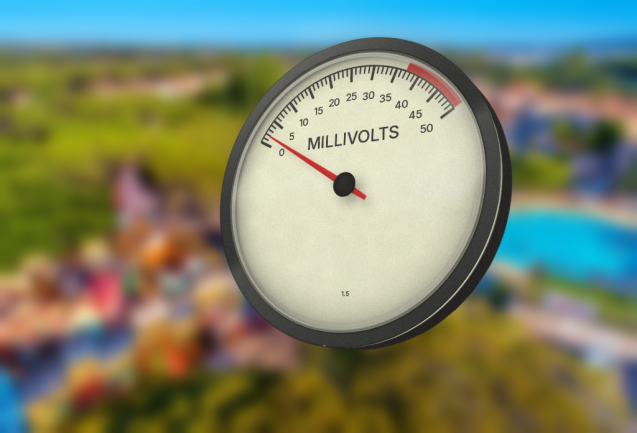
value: **2** mV
